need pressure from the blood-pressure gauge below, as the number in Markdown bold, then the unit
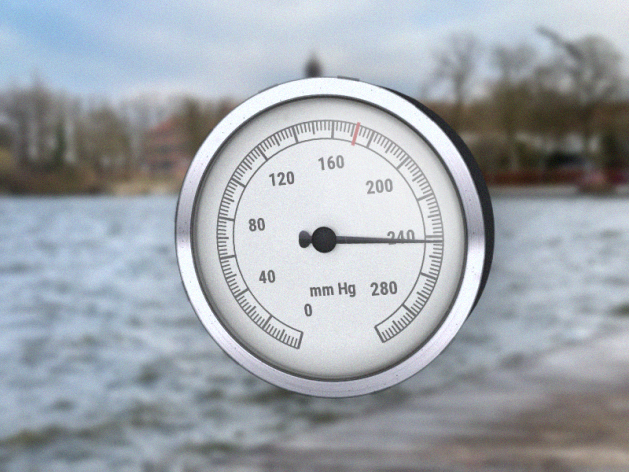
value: **242** mmHg
